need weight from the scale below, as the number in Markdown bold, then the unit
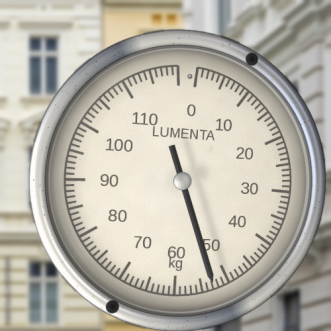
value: **53** kg
